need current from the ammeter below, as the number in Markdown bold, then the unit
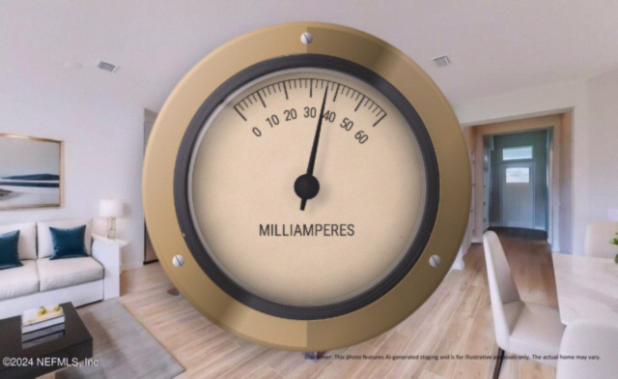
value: **36** mA
